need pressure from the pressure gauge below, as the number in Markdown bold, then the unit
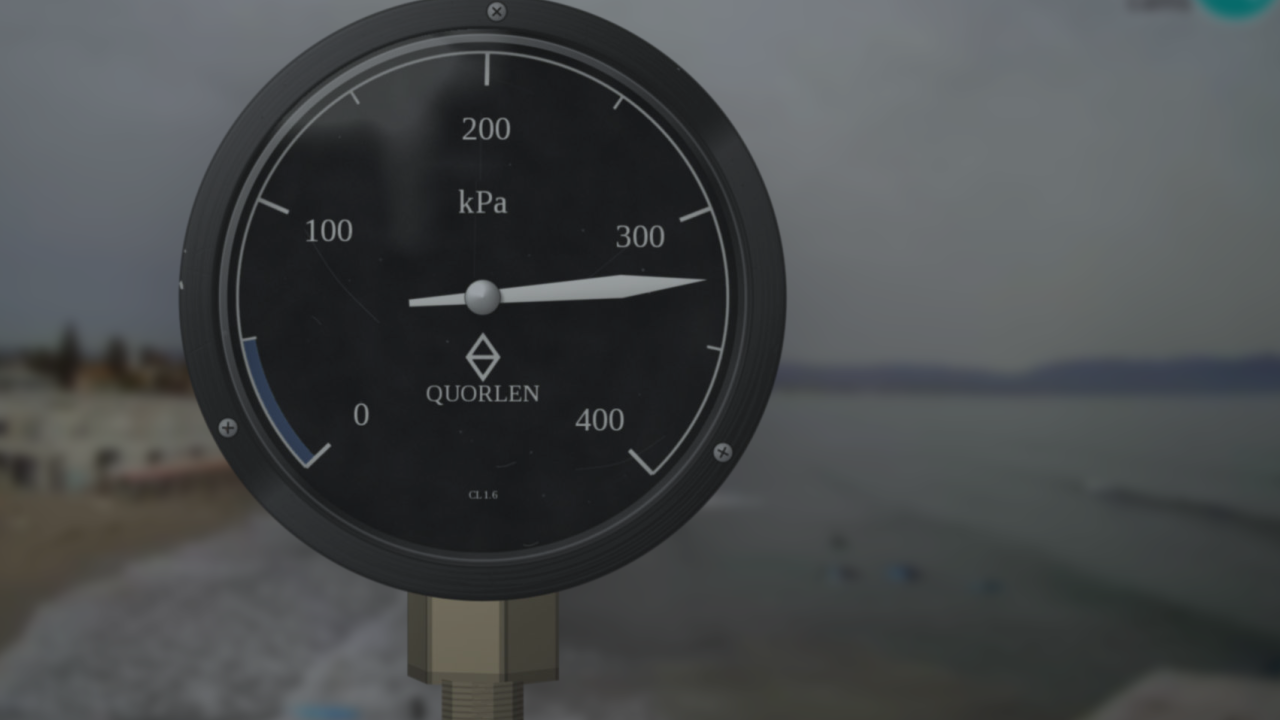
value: **325** kPa
